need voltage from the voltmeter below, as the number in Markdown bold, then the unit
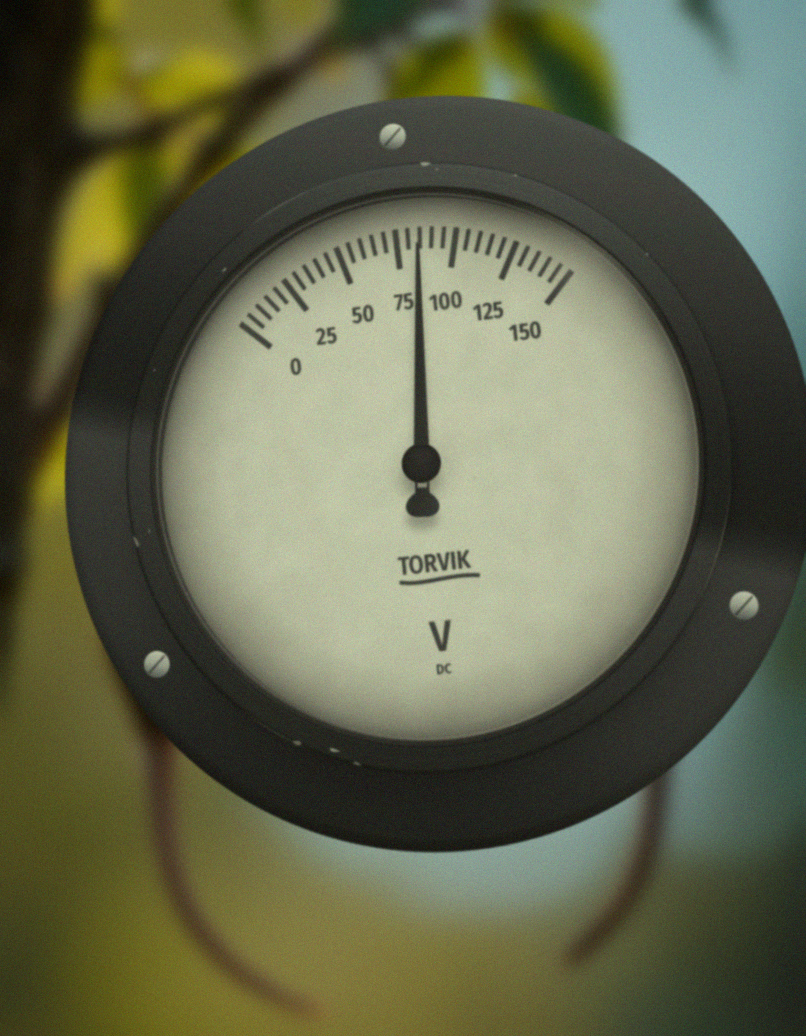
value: **85** V
